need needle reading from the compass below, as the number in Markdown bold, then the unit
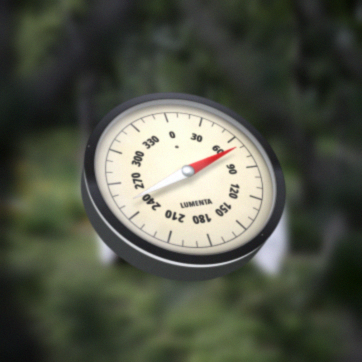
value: **70** °
